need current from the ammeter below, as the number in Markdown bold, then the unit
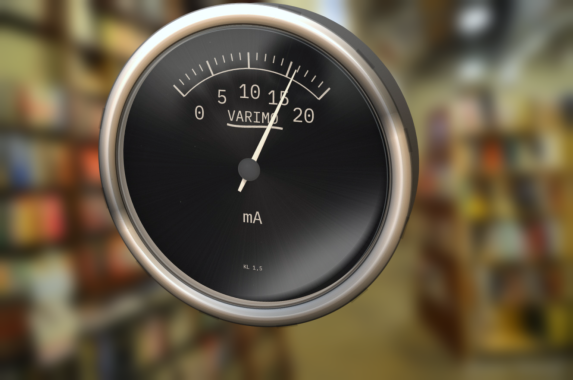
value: **16** mA
